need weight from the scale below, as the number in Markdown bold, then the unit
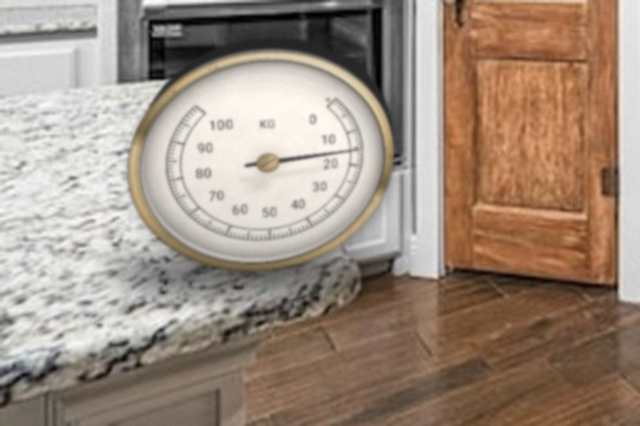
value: **15** kg
